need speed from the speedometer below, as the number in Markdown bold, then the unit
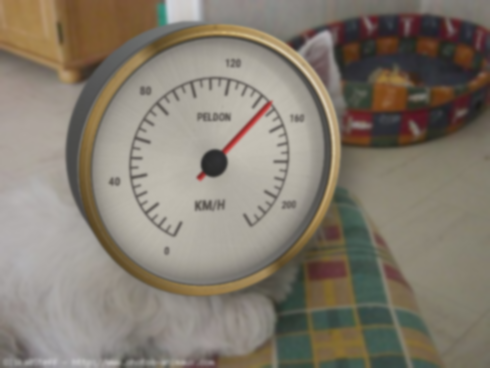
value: **145** km/h
